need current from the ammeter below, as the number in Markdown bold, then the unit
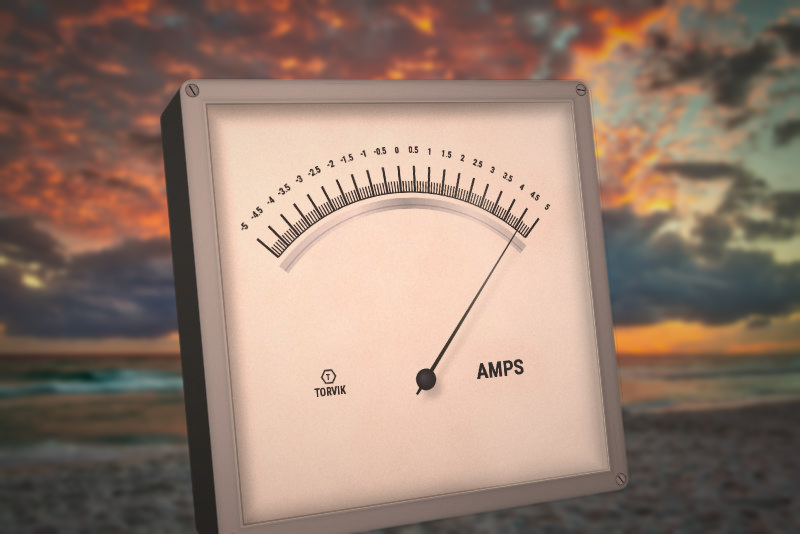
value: **4.5** A
